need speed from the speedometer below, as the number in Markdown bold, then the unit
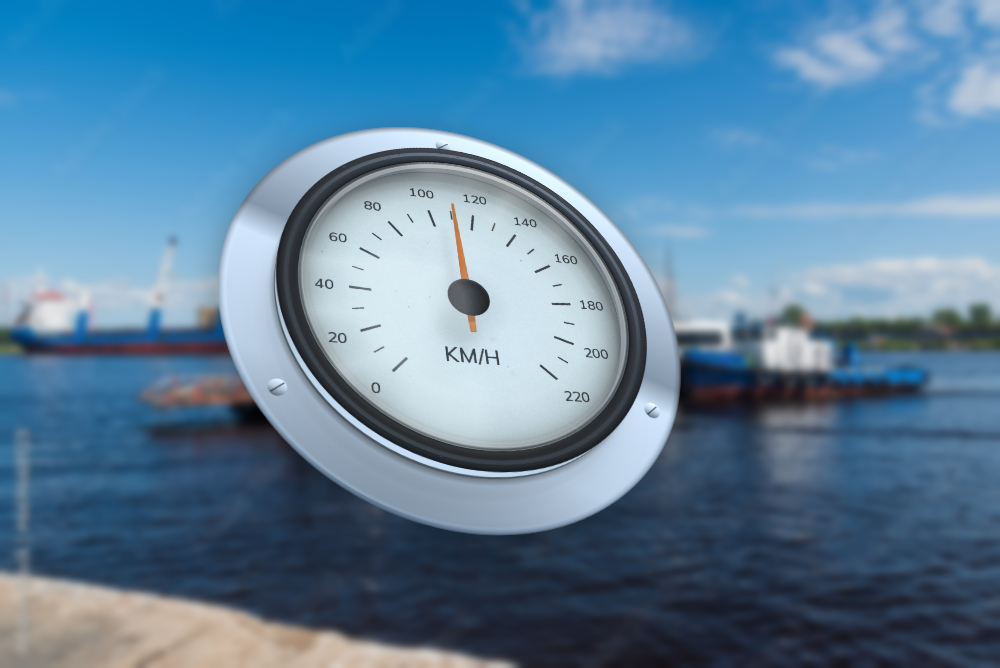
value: **110** km/h
